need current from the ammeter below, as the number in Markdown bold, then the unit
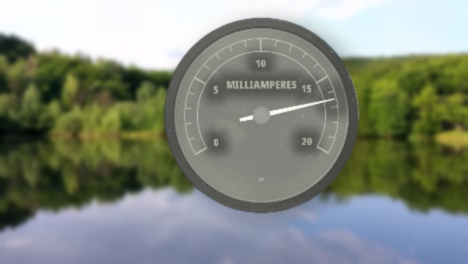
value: **16.5** mA
